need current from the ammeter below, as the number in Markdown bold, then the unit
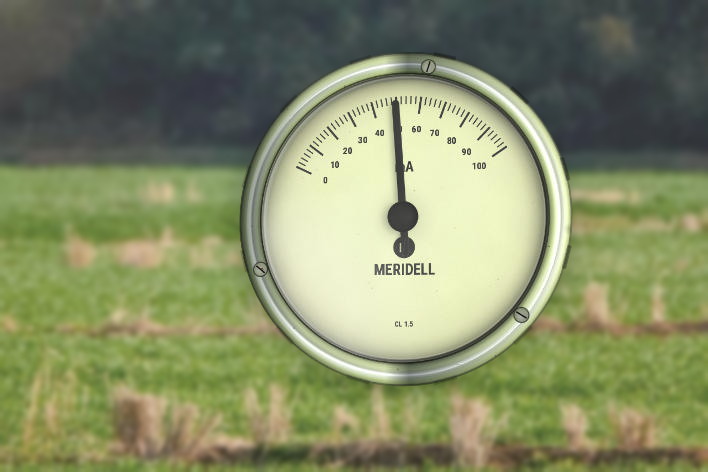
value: **50** mA
